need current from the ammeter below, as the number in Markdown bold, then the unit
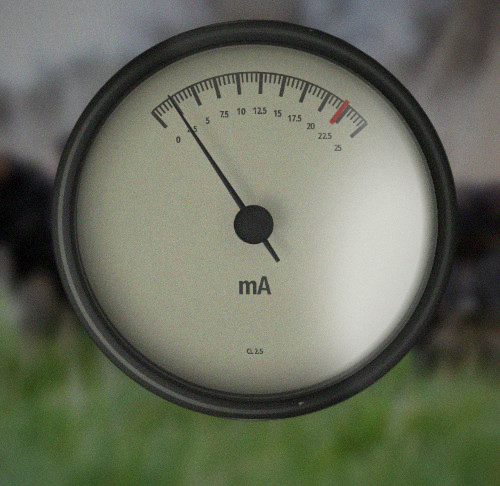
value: **2.5** mA
